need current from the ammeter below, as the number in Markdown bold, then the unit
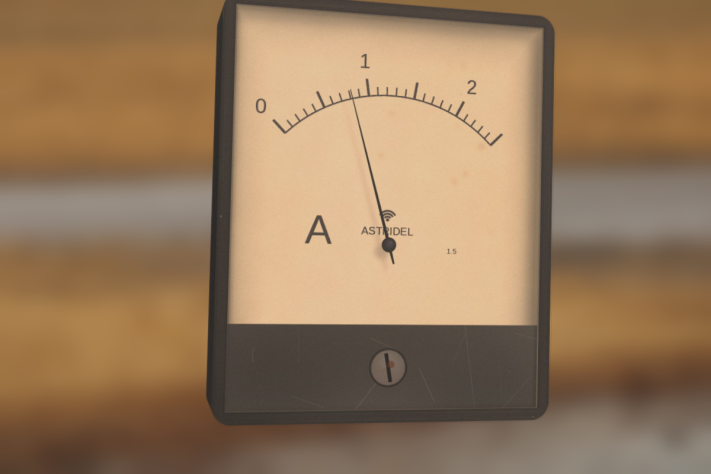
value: **0.8** A
